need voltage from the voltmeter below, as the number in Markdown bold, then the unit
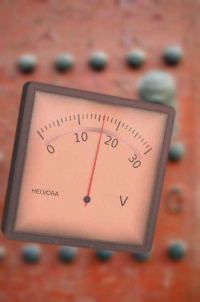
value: **16** V
